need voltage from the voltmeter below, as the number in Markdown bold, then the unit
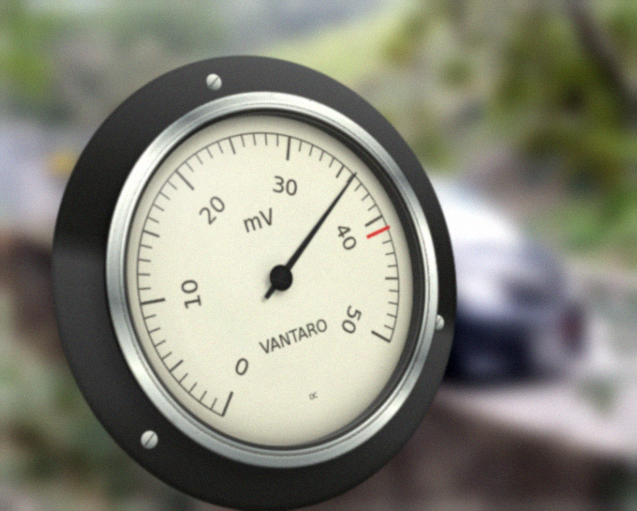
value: **36** mV
